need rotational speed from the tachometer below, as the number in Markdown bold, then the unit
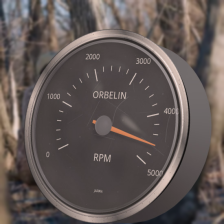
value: **4600** rpm
